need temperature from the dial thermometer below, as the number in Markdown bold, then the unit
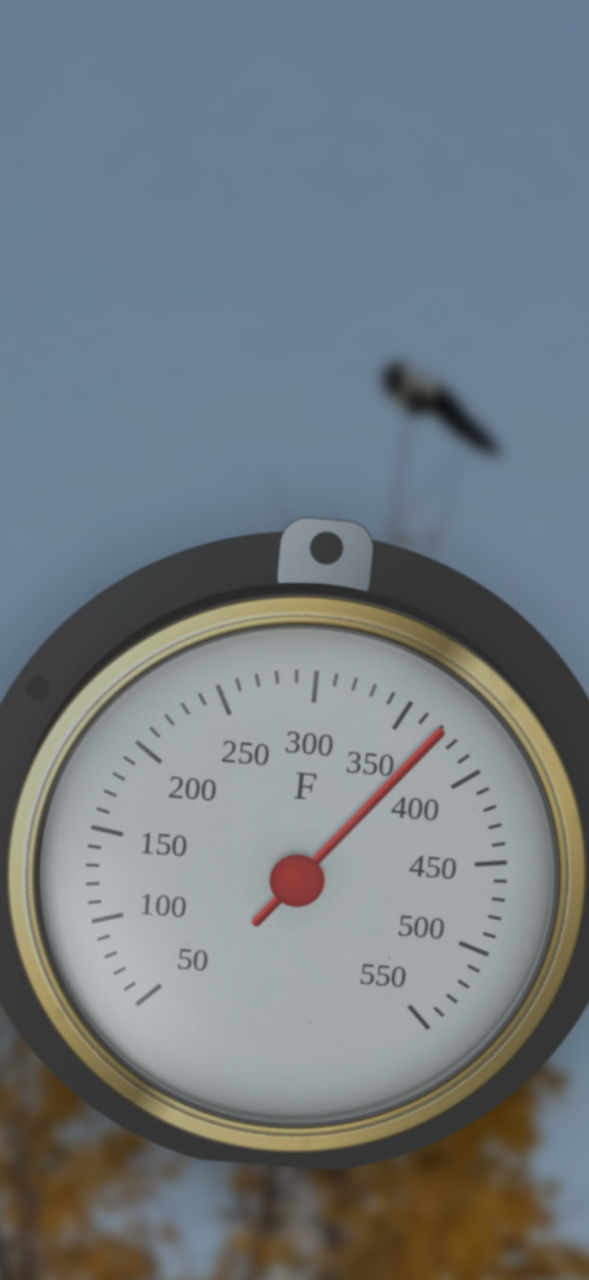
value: **370** °F
